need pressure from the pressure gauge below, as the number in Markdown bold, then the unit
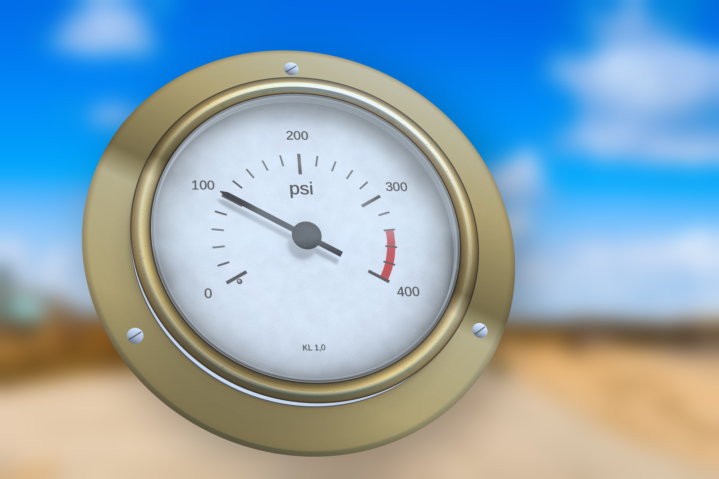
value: **100** psi
